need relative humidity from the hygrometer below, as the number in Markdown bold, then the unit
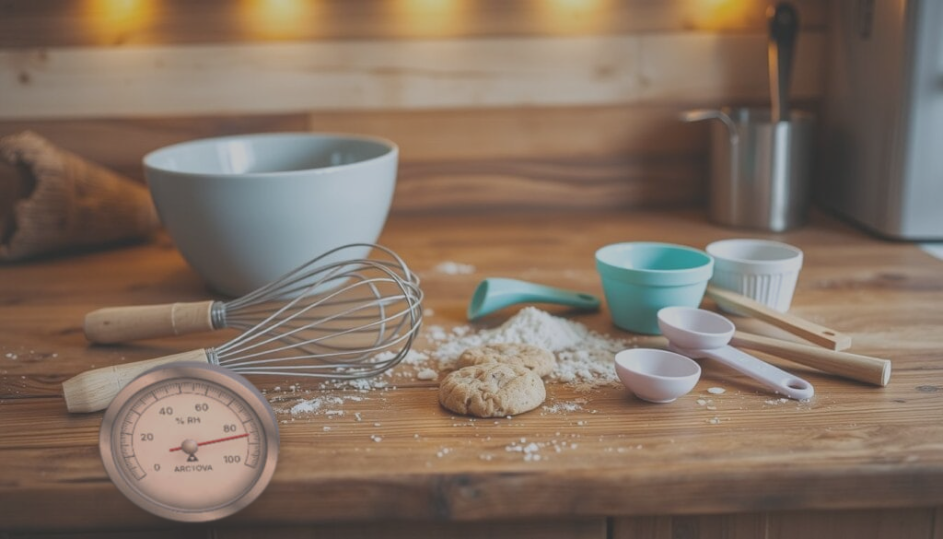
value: **85** %
